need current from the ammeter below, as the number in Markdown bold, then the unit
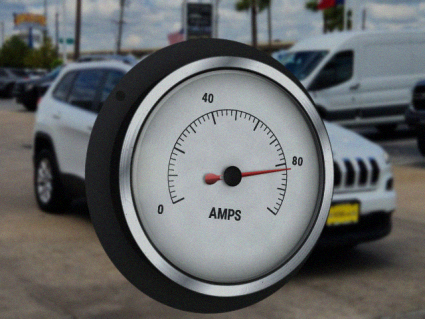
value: **82** A
